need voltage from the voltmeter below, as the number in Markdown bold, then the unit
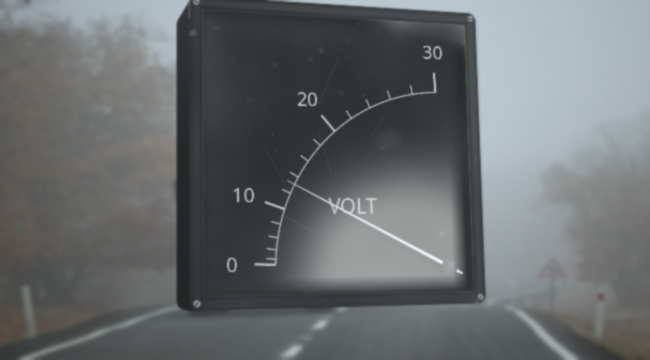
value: **13** V
